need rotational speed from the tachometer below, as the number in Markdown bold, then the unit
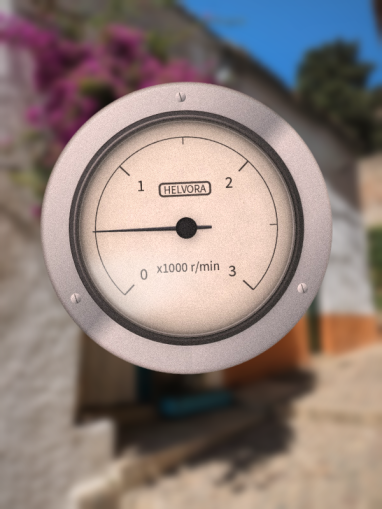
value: **500** rpm
